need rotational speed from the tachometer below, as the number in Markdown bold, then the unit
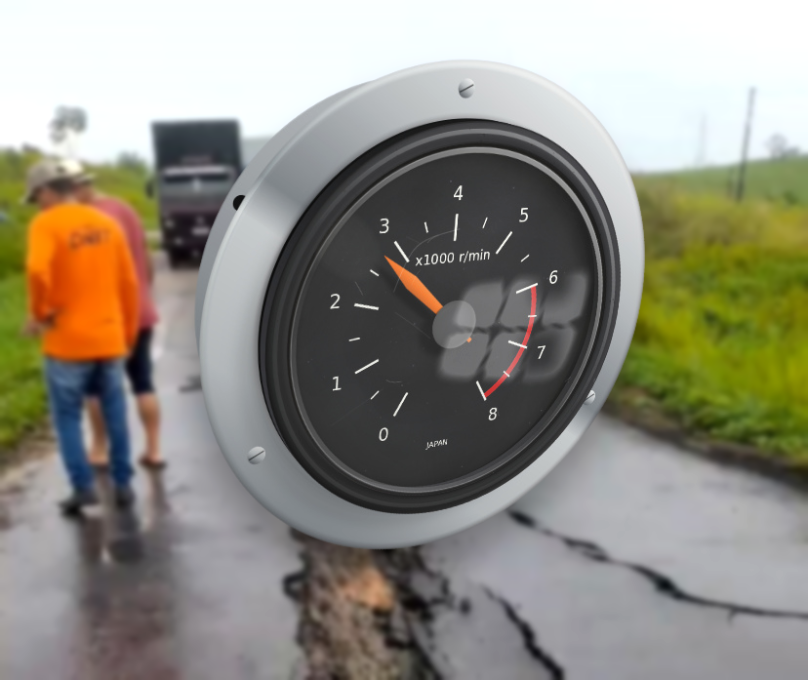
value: **2750** rpm
